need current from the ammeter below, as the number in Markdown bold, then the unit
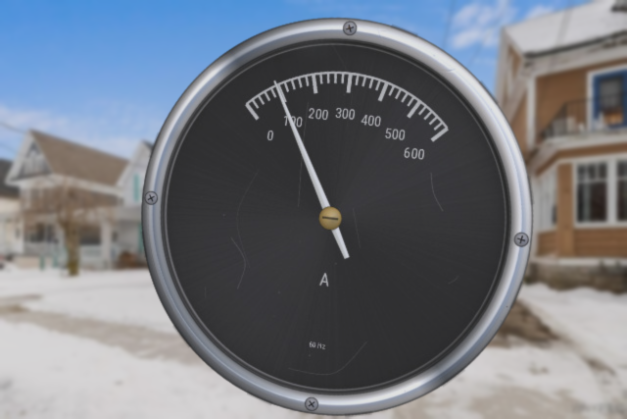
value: **100** A
